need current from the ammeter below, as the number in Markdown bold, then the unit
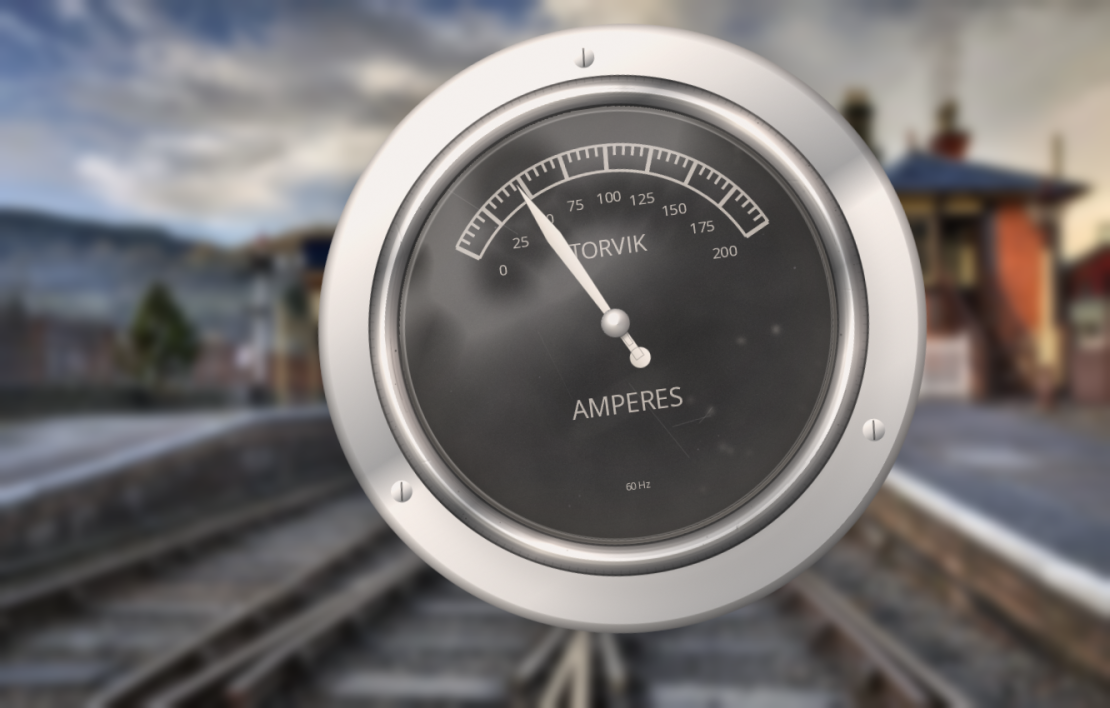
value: **47.5** A
